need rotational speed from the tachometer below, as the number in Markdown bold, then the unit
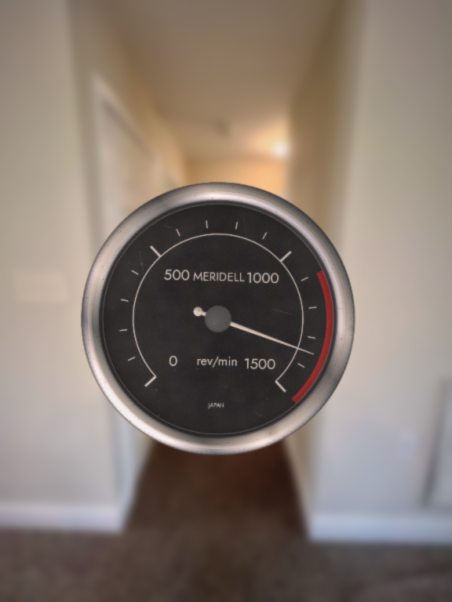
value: **1350** rpm
